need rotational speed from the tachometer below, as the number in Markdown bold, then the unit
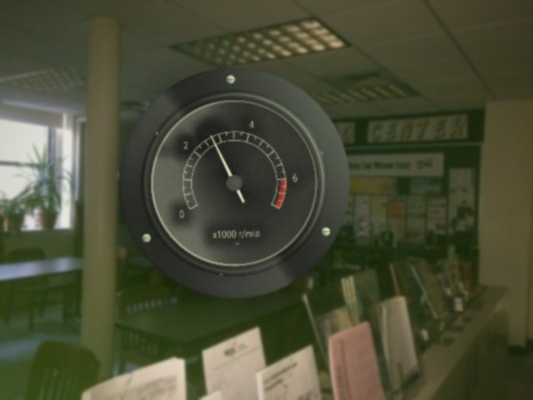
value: **2750** rpm
